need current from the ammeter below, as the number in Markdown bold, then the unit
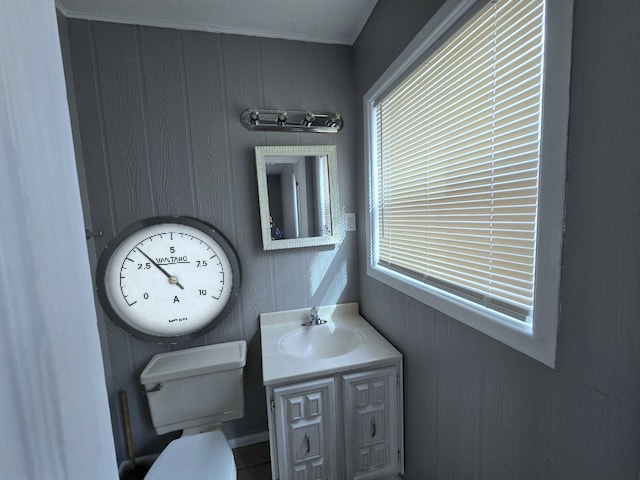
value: **3.25** A
